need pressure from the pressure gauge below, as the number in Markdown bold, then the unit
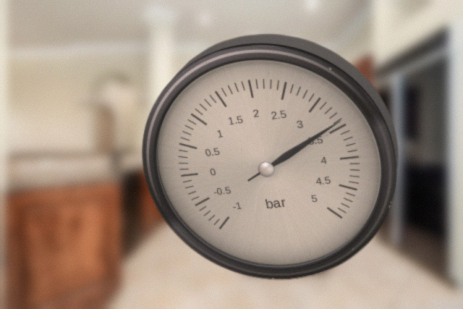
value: **3.4** bar
